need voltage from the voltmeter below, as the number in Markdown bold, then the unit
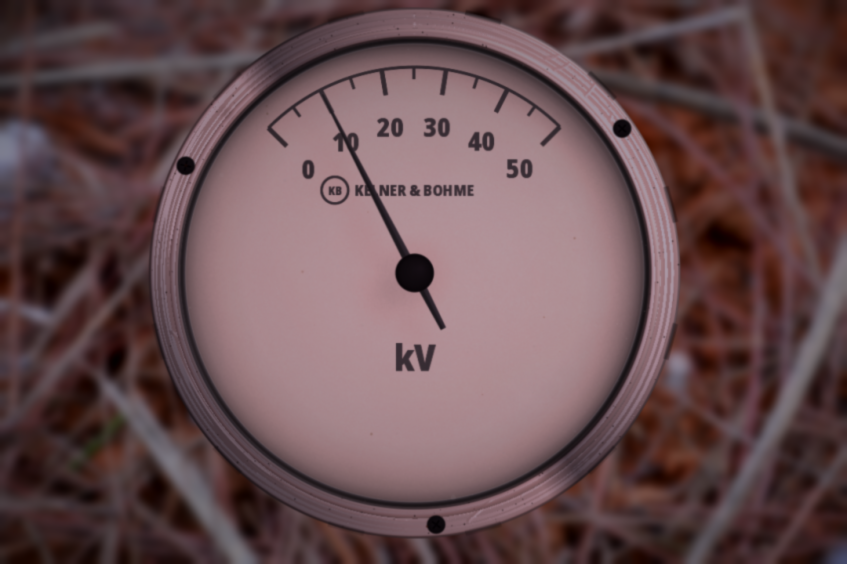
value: **10** kV
